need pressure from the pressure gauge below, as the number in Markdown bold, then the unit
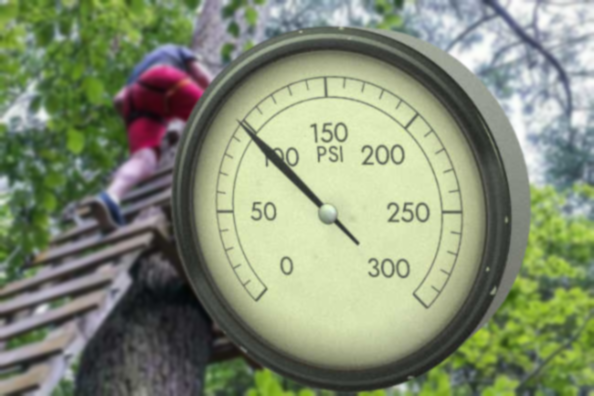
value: **100** psi
